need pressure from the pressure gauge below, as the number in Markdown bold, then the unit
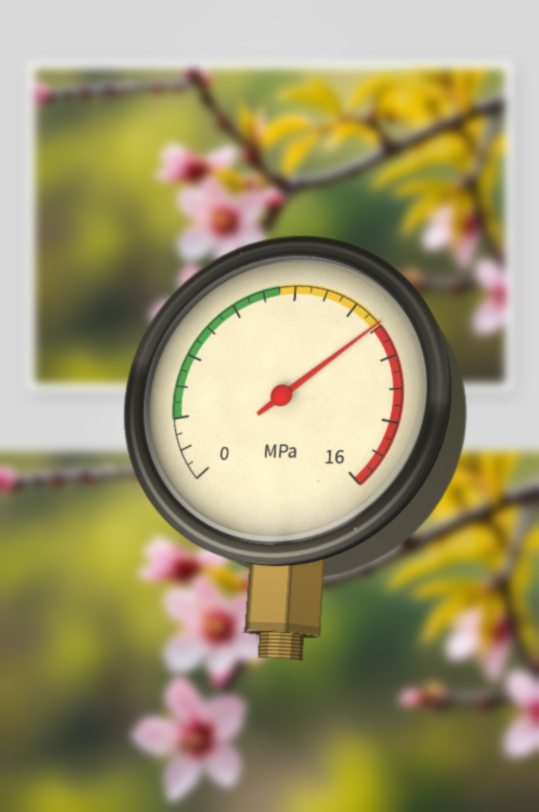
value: **11** MPa
